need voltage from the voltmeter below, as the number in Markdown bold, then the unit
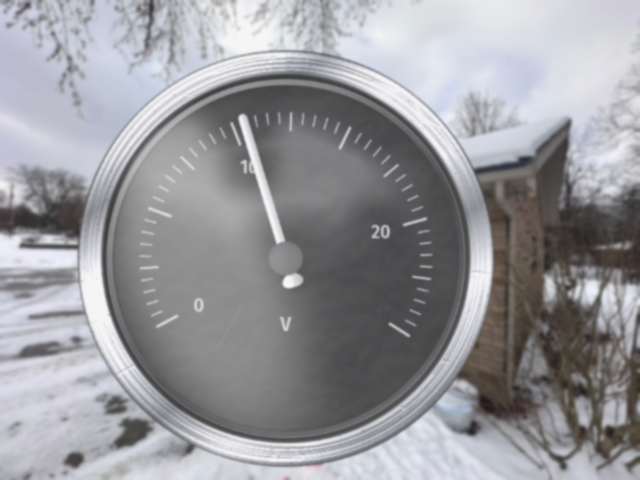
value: **10.5** V
